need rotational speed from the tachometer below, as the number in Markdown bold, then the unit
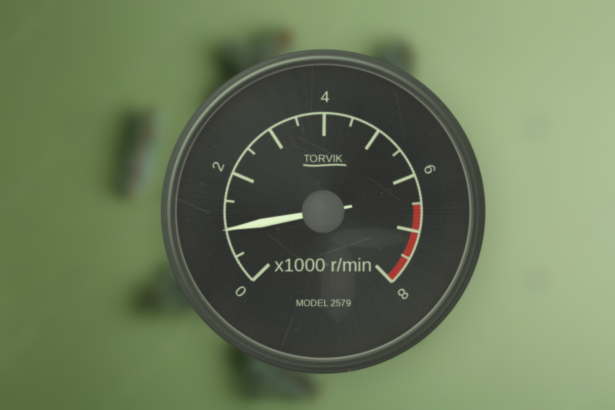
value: **1000** rpm
